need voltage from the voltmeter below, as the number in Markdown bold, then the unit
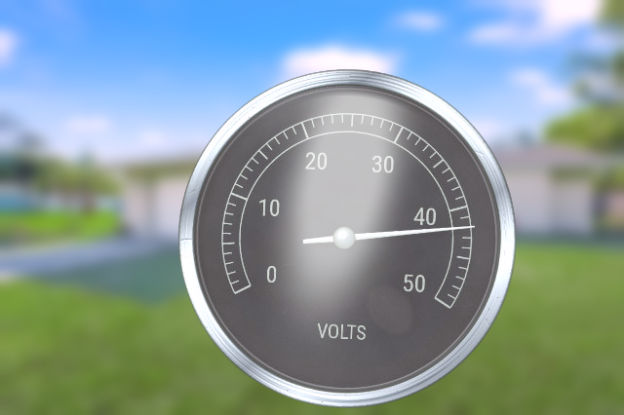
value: **42** V
